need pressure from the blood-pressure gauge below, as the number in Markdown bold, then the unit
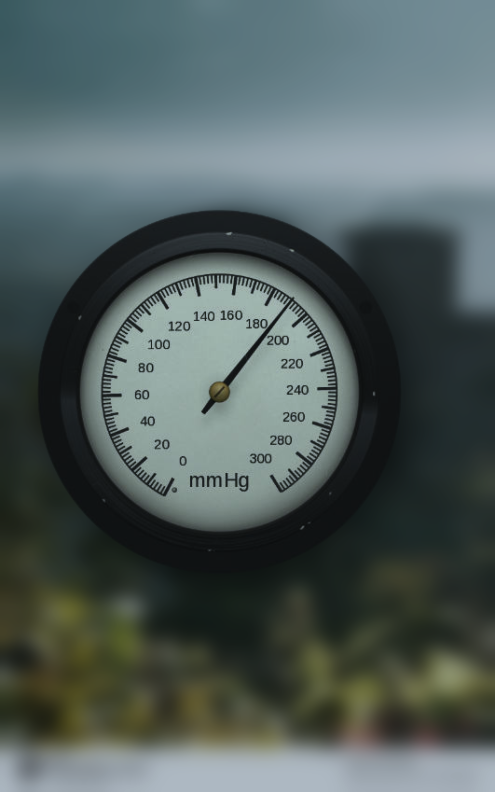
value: **190** mmHg
